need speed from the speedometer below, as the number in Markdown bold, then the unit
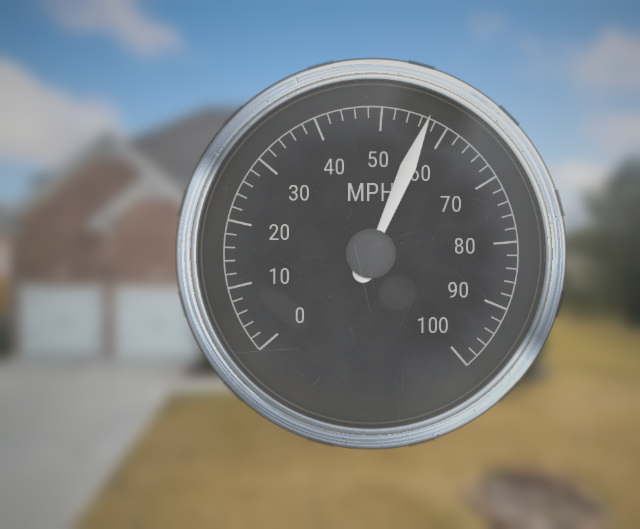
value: **57** mph
